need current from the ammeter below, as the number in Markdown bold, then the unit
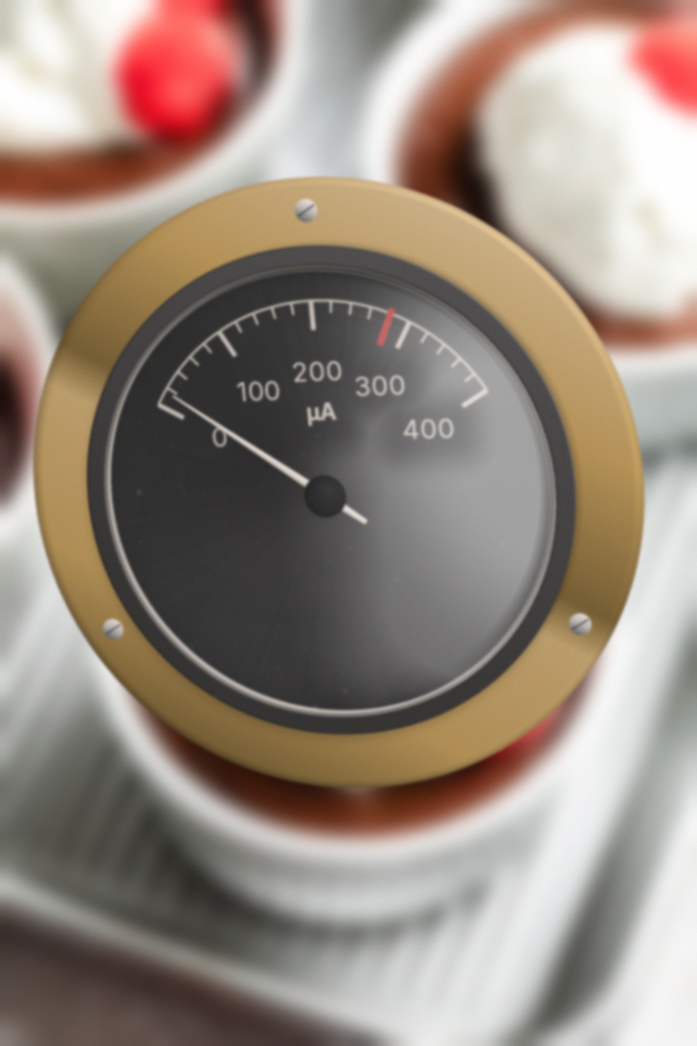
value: **20** µA
